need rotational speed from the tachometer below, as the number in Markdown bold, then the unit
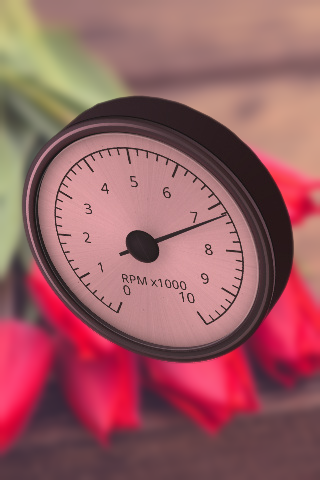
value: **7200** rpm
